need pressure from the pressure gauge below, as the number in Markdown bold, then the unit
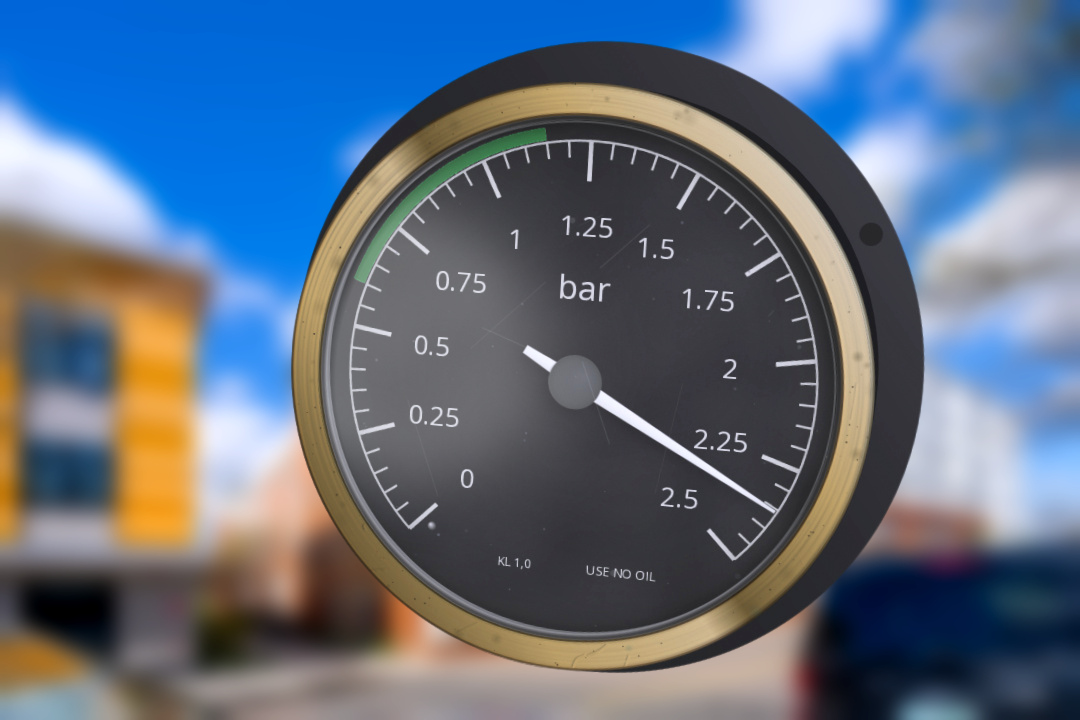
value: **2.35** bar
